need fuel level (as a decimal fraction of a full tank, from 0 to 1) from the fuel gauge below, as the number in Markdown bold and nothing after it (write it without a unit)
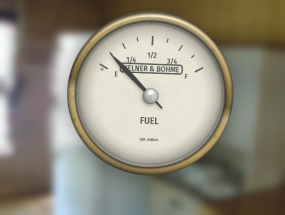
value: **0.125**
